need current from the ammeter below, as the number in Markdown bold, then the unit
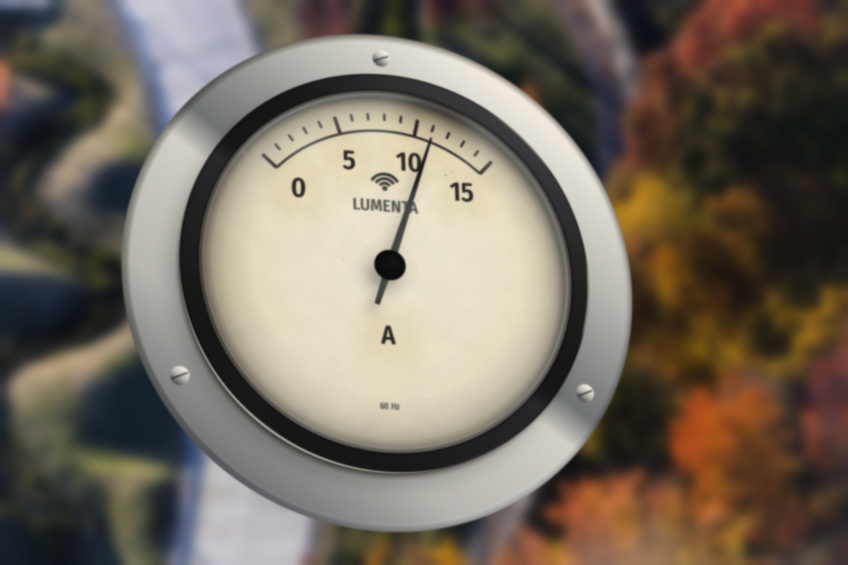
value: **11** A
